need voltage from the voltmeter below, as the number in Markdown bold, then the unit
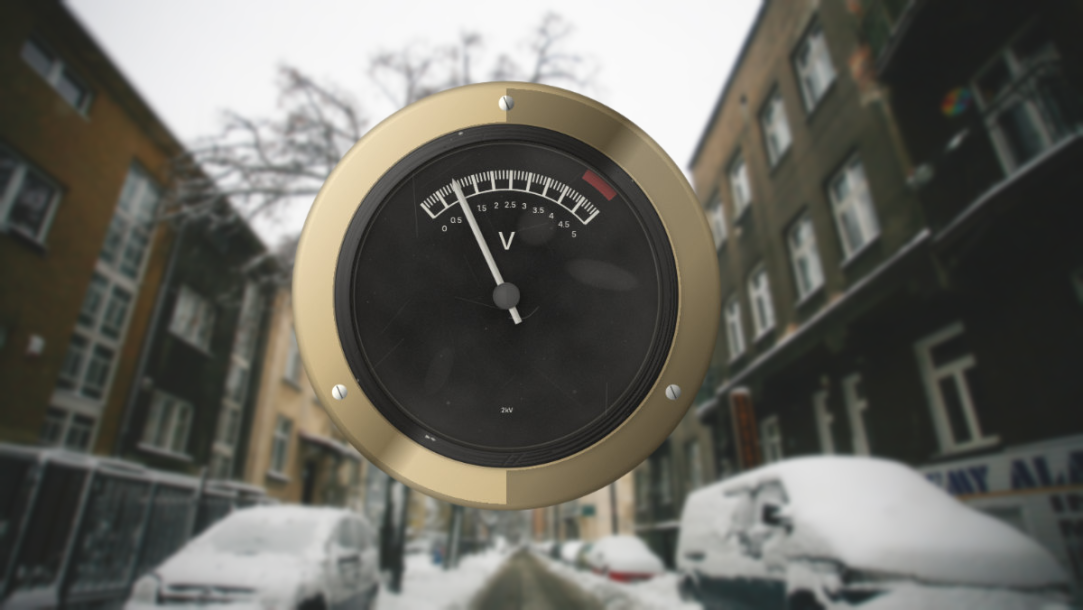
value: **1** V
